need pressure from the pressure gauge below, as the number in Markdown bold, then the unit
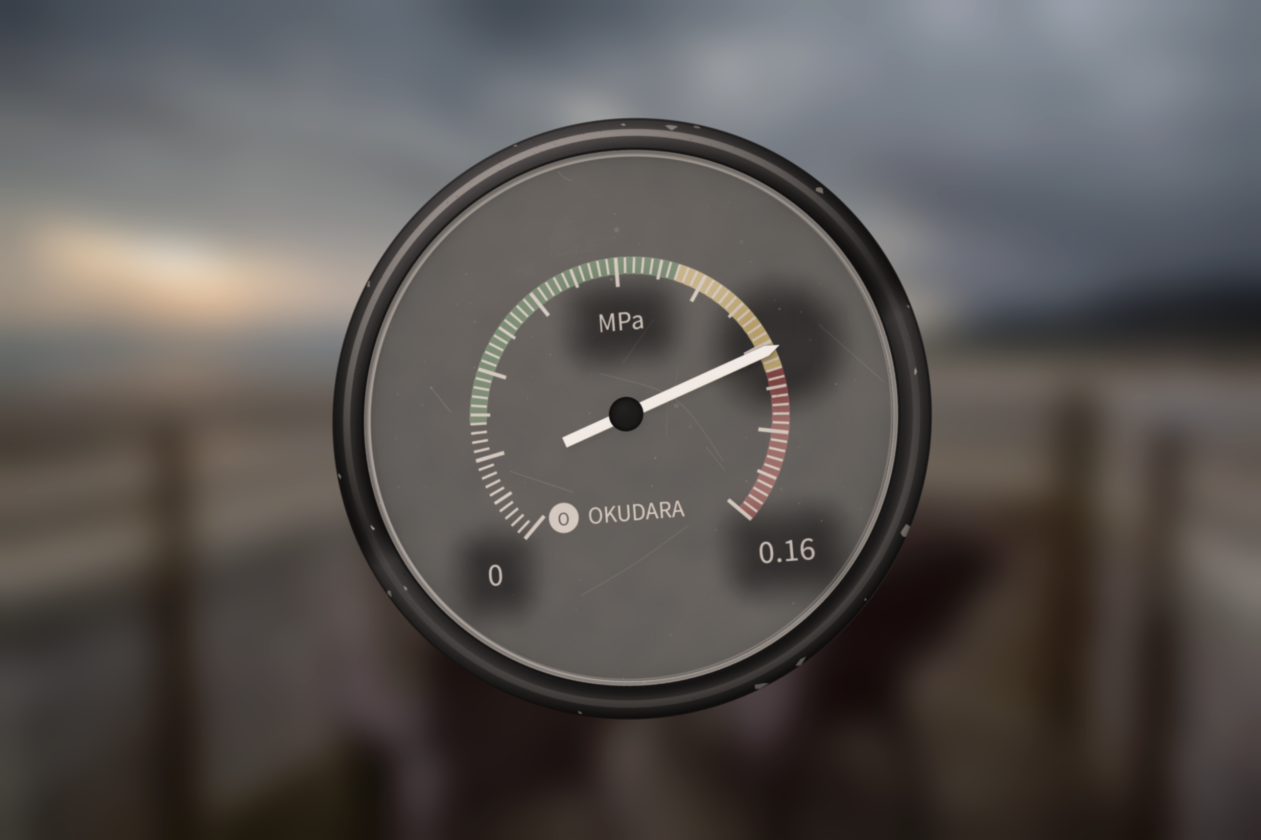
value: **0.122** MPa
